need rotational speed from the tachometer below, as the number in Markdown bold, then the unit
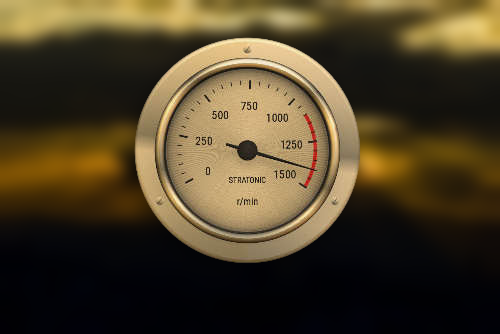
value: **1400** rpm
